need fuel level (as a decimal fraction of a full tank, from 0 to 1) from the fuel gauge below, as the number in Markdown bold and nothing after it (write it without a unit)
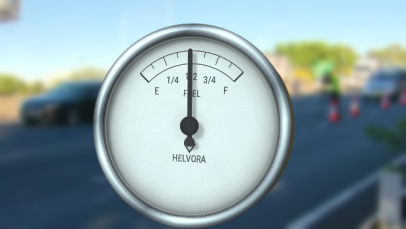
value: **0.5**
